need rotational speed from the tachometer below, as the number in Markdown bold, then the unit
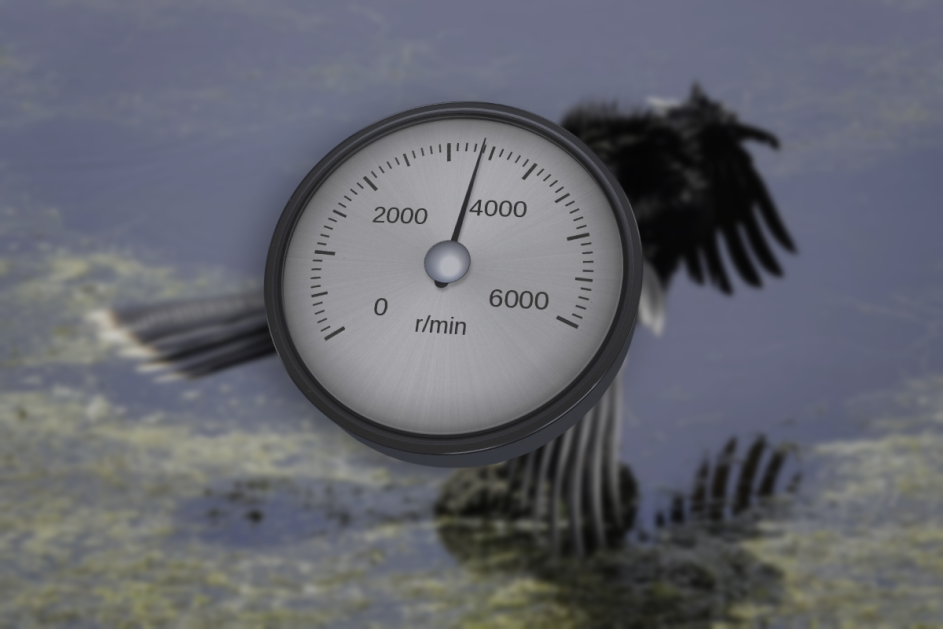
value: **3400** rpm
